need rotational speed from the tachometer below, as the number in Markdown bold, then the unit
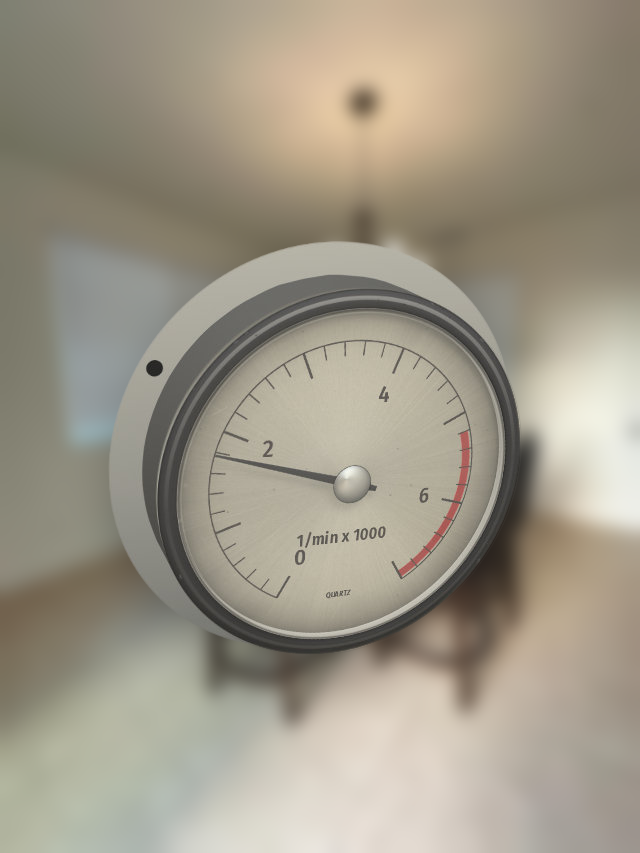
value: **1800** rpm
